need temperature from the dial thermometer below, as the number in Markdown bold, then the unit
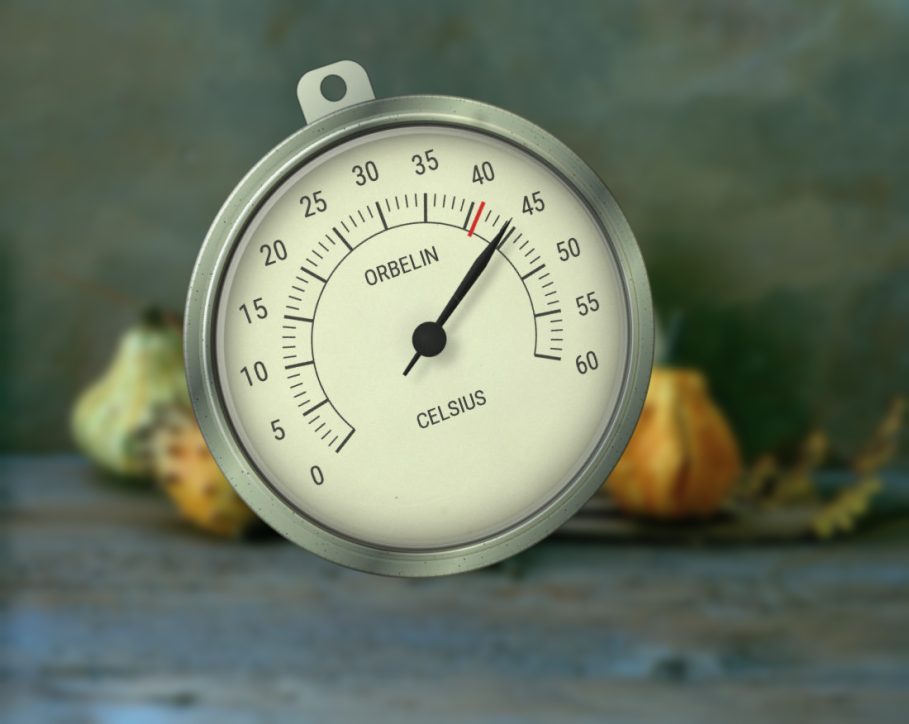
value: **44** °C
